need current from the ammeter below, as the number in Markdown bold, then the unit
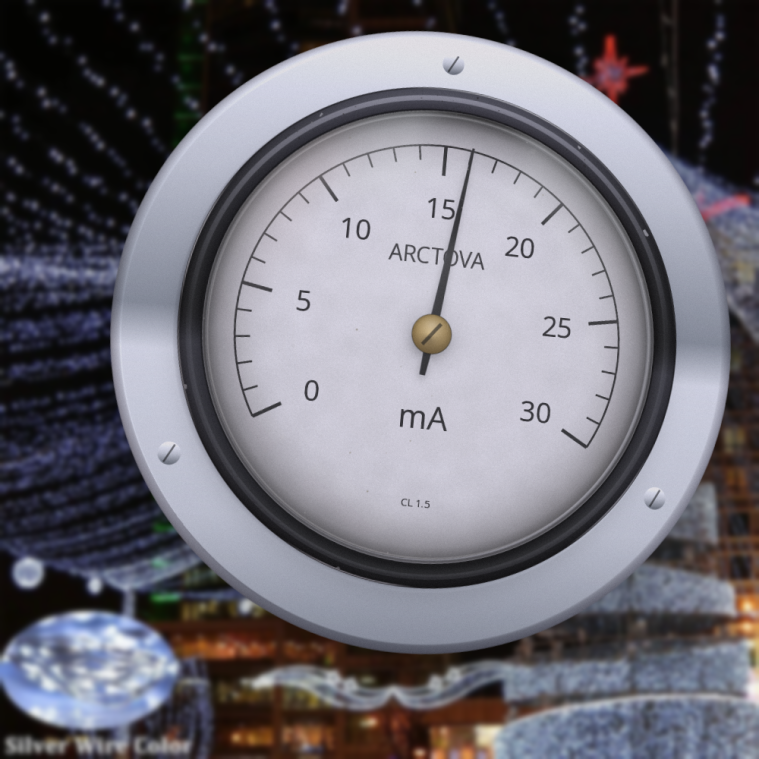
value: **16** mA
